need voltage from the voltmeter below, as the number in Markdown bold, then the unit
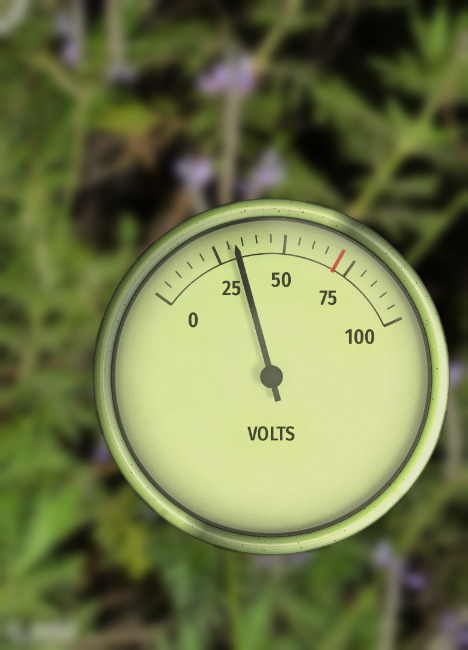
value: **32.5** V
